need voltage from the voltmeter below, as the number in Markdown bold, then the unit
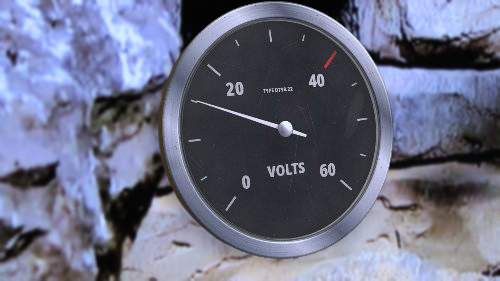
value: **15** V
